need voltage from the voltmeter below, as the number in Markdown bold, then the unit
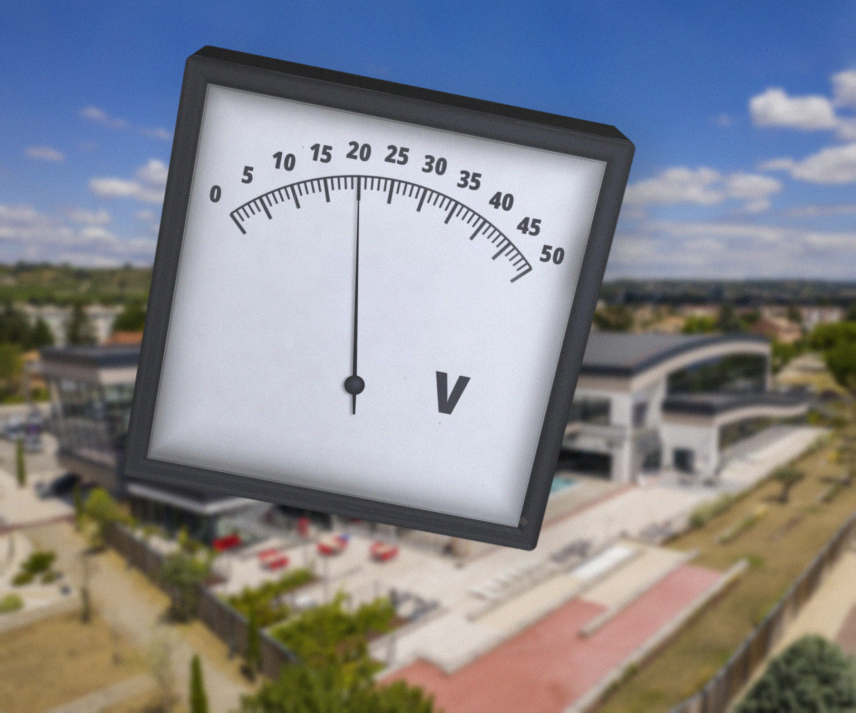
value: **20** V
